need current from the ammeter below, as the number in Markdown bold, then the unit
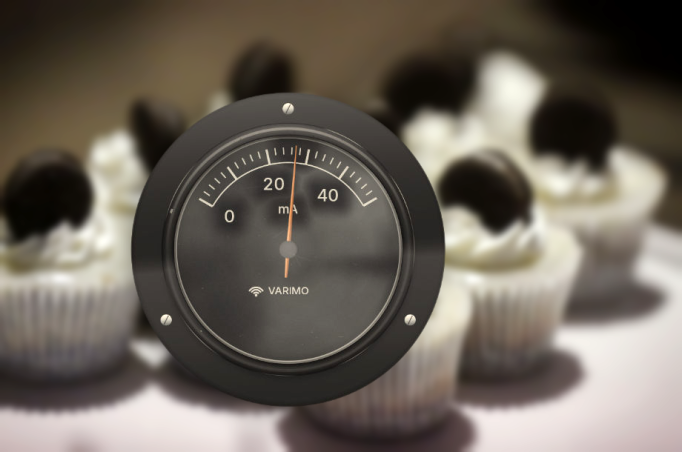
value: **27** mA
